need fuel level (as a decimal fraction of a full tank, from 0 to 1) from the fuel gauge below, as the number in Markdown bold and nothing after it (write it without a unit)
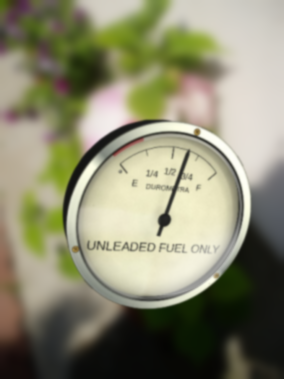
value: **0.625**
